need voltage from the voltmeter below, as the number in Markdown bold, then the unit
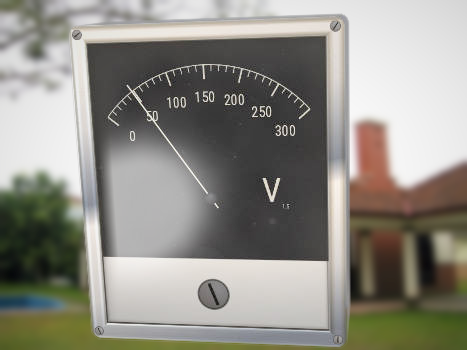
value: **50** V
